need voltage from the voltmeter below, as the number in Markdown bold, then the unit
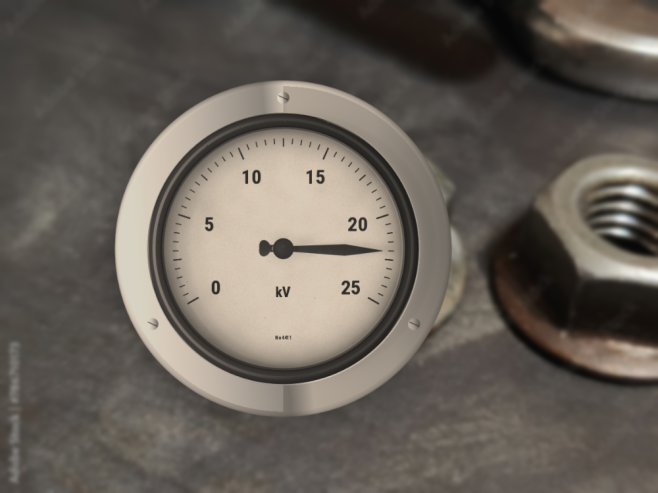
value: **22** kV
